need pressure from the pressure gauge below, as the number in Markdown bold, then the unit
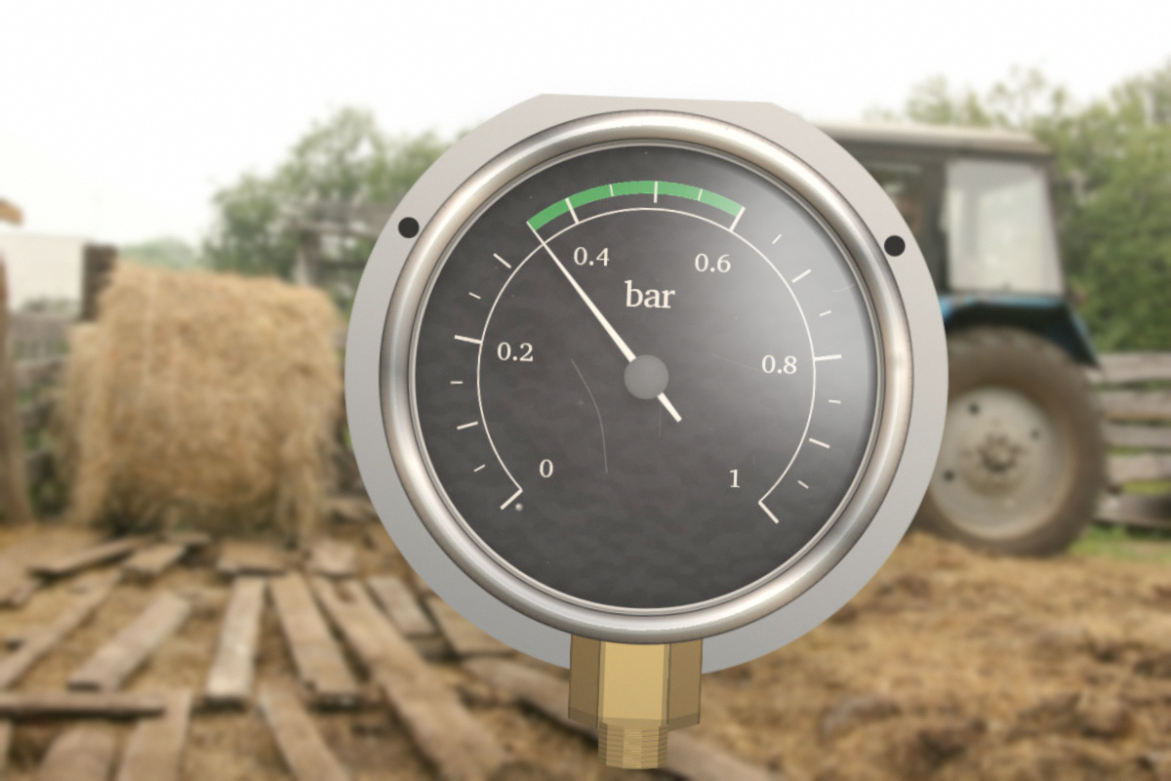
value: **0.35** bar
